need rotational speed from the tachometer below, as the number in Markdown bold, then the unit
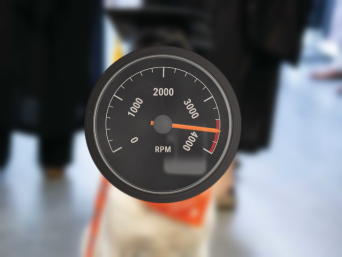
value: **3600** rpm
